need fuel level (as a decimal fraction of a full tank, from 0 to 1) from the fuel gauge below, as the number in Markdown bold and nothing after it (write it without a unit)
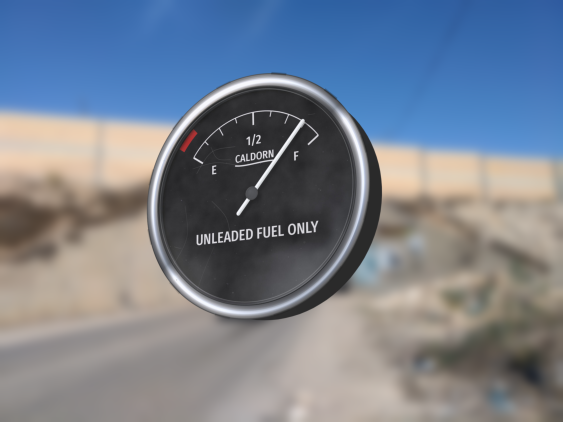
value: **0.875**
